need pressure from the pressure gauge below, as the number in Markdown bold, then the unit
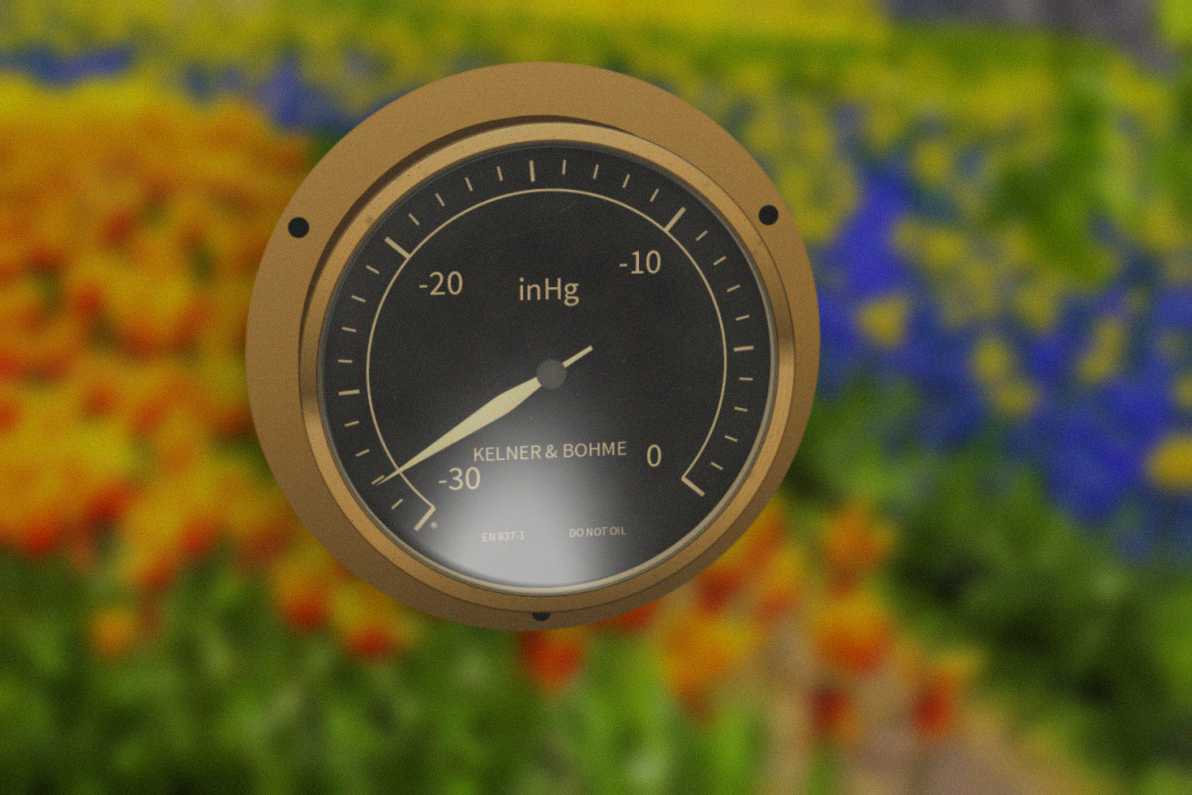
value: **-28** inHg
